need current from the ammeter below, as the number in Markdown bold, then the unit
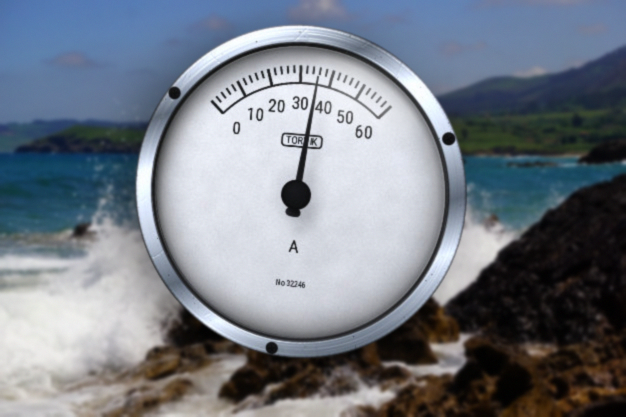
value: **36** A
